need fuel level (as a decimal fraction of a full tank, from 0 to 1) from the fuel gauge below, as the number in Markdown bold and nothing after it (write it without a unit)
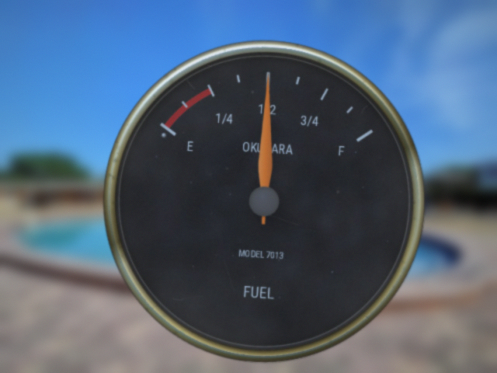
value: **0.5**
